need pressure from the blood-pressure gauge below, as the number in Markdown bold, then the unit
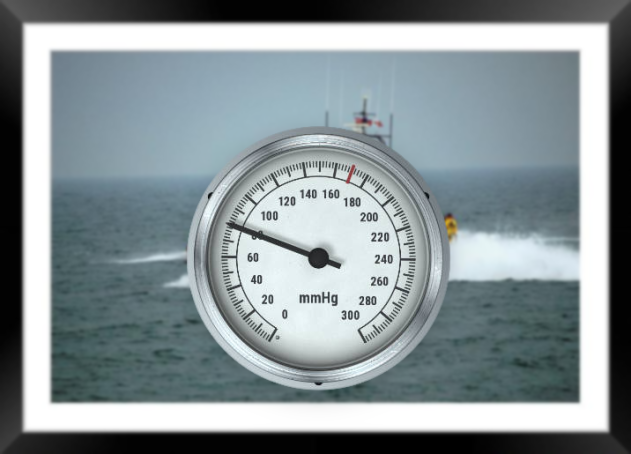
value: **80** mmHg
